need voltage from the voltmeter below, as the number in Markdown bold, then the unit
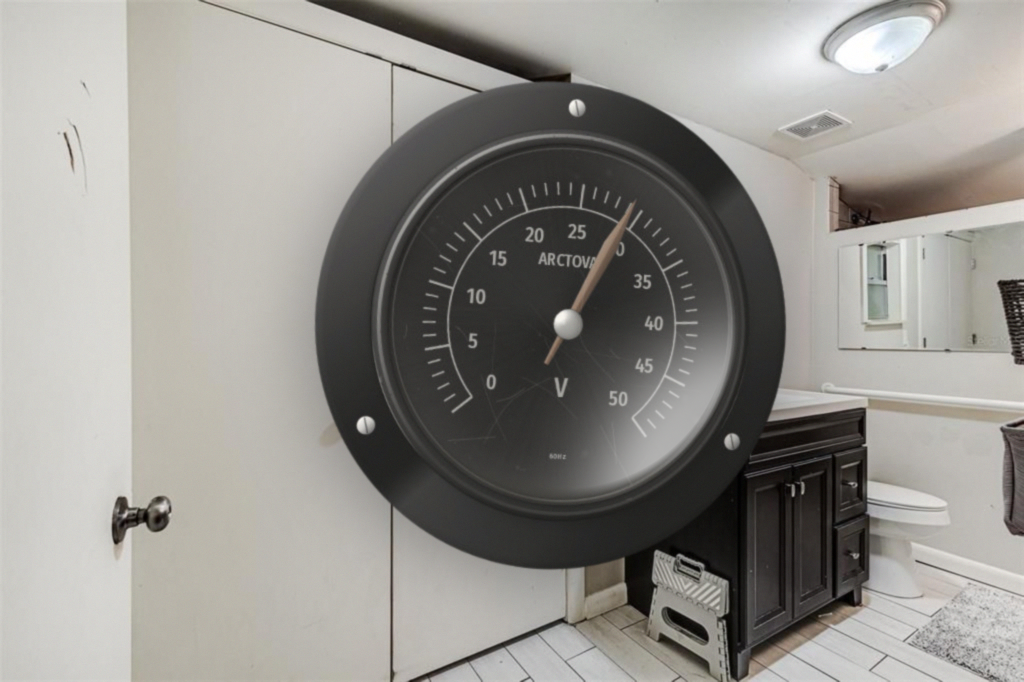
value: **29** V
